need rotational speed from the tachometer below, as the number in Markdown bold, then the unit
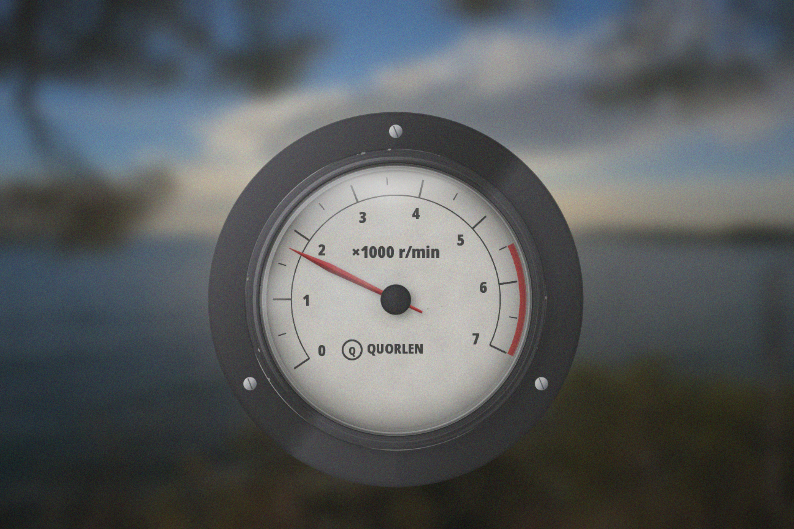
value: **1750** rpm
